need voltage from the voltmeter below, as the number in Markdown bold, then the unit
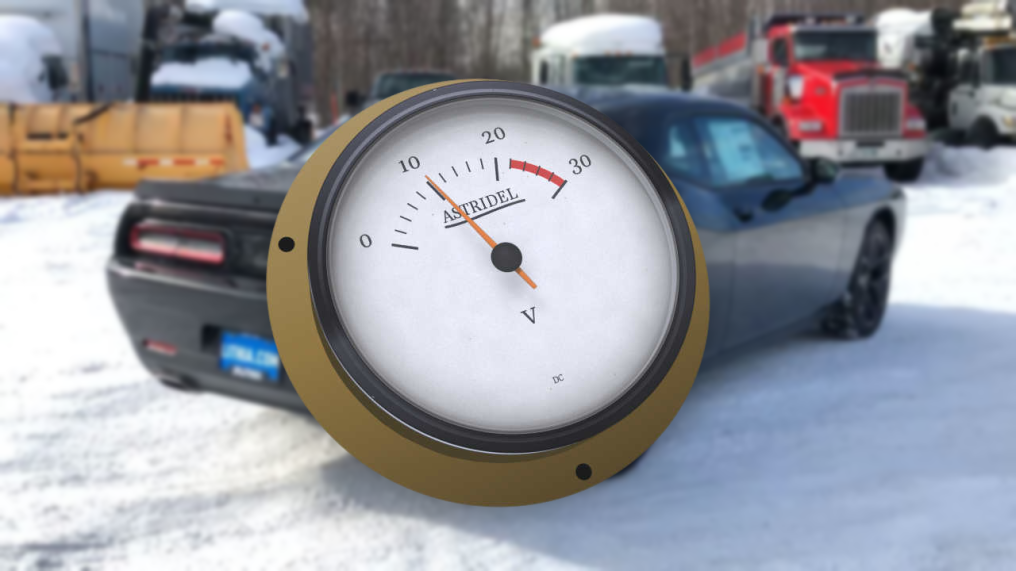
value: **10** V
